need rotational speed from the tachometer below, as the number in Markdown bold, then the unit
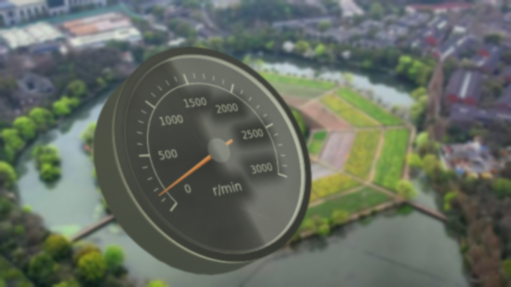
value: **150** rpm
